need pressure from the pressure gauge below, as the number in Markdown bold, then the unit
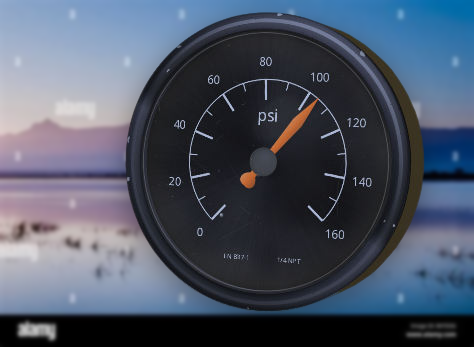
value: **105** psi
